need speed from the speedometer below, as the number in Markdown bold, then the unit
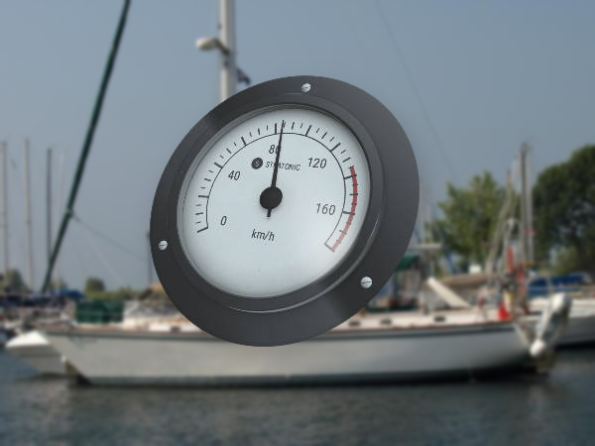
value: **85** km/h
